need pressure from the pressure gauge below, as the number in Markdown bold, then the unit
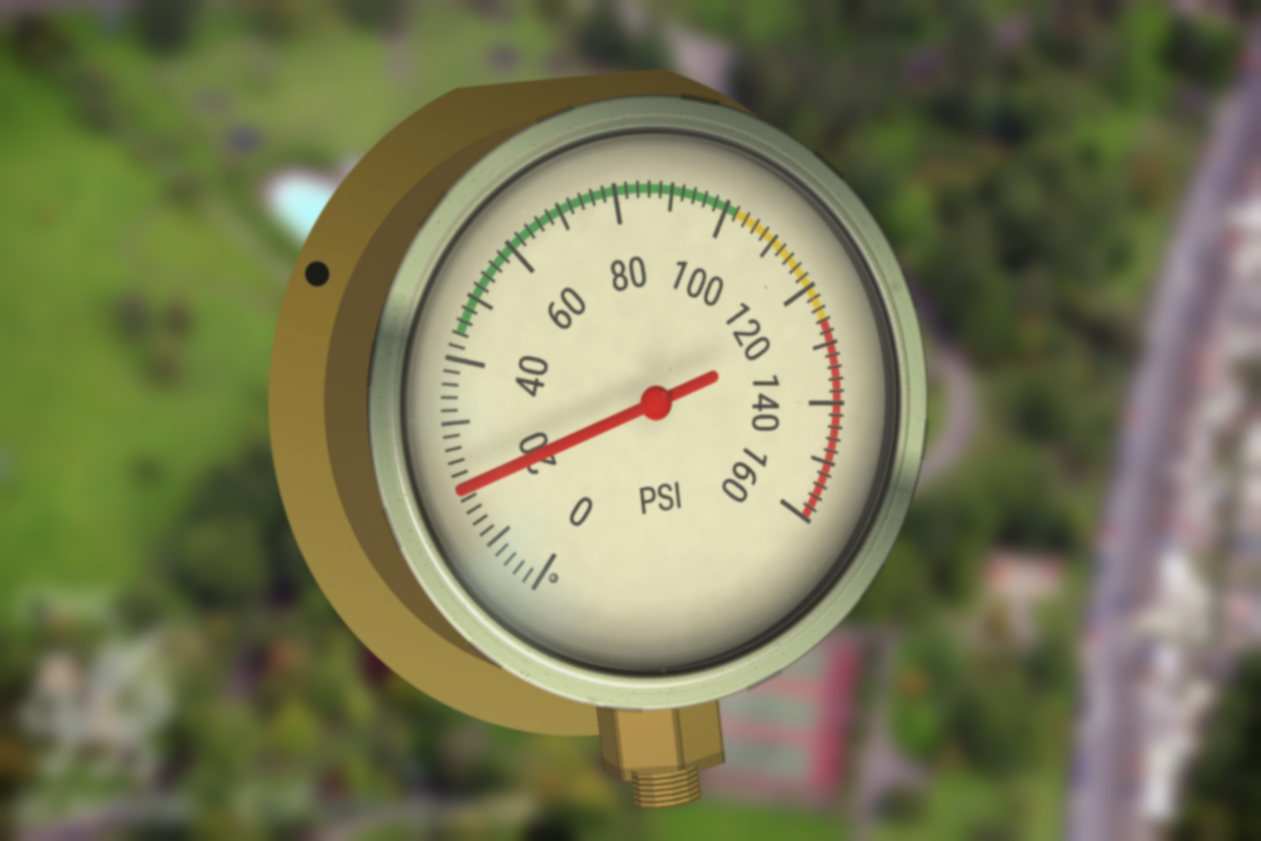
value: **20** psi
